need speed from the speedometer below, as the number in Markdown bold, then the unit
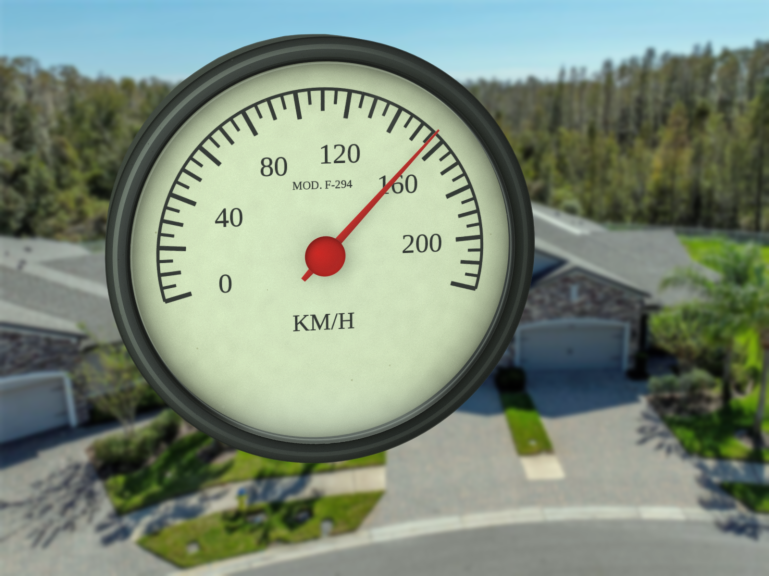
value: **155** km/h
